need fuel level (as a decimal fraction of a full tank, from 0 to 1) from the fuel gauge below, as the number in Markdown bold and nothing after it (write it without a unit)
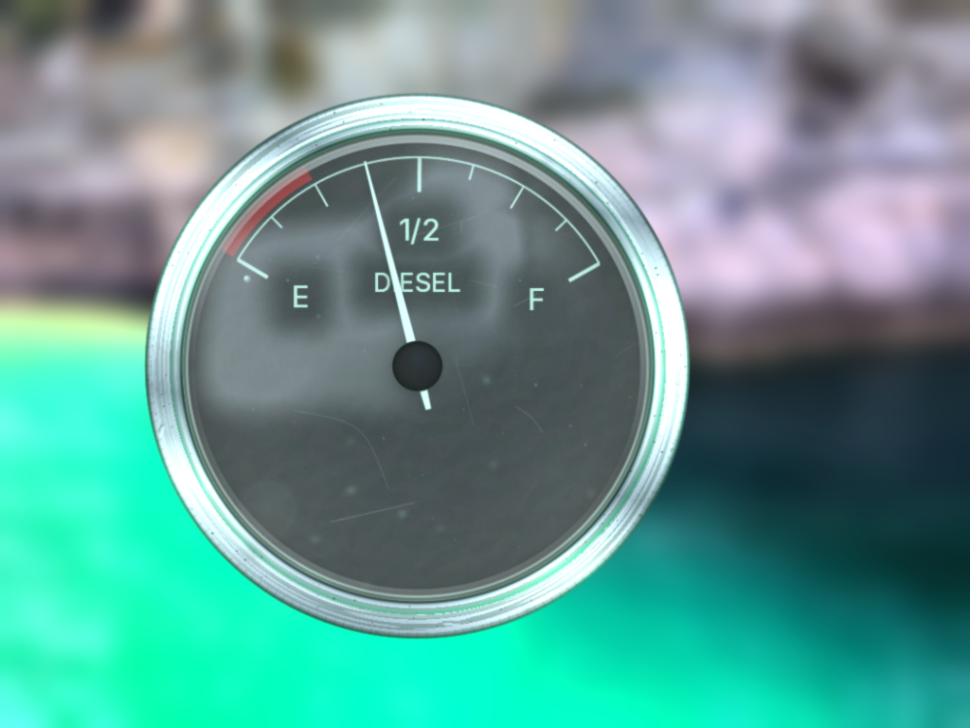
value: **0.375**
